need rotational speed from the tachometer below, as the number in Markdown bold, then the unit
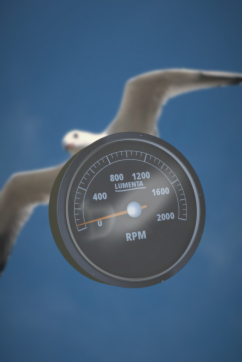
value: **50** rpm
